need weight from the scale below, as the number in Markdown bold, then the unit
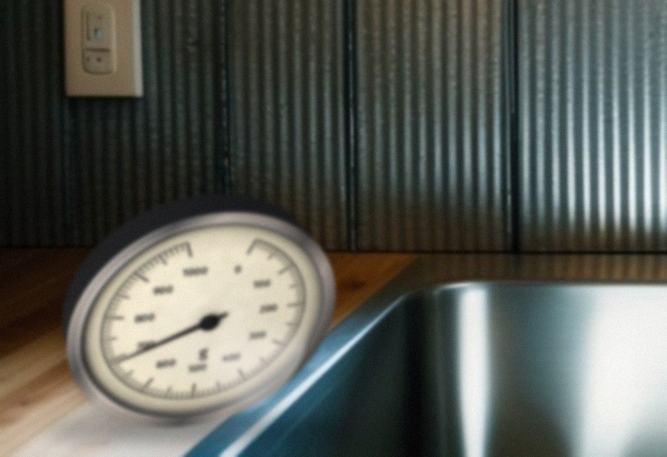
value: **700** g
